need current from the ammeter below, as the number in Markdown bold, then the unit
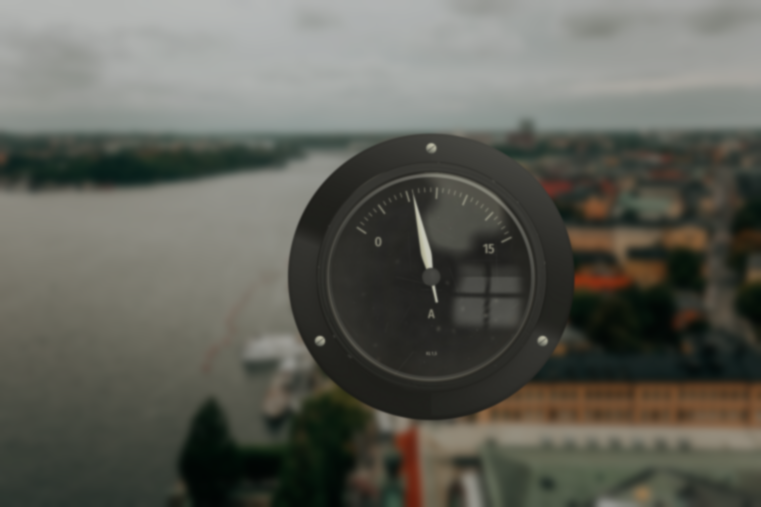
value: **5.5** A
